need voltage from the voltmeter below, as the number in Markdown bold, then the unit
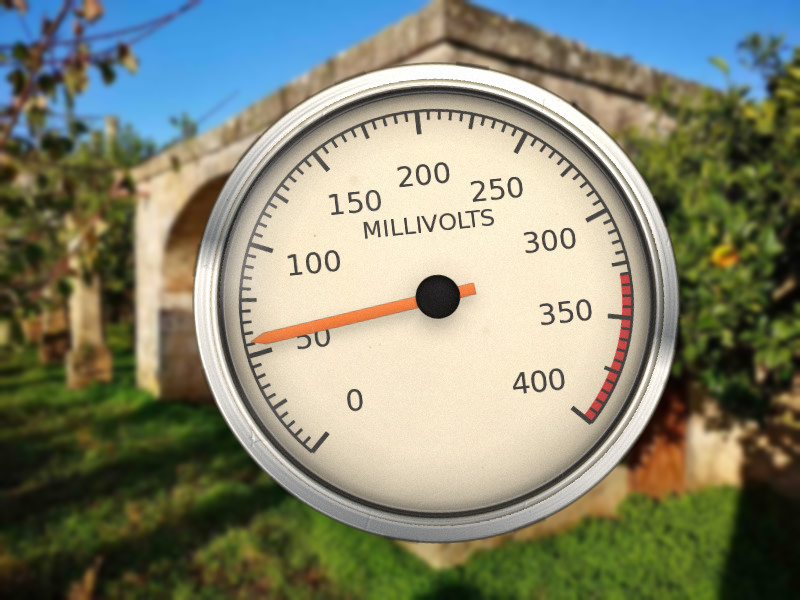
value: **55** mV
